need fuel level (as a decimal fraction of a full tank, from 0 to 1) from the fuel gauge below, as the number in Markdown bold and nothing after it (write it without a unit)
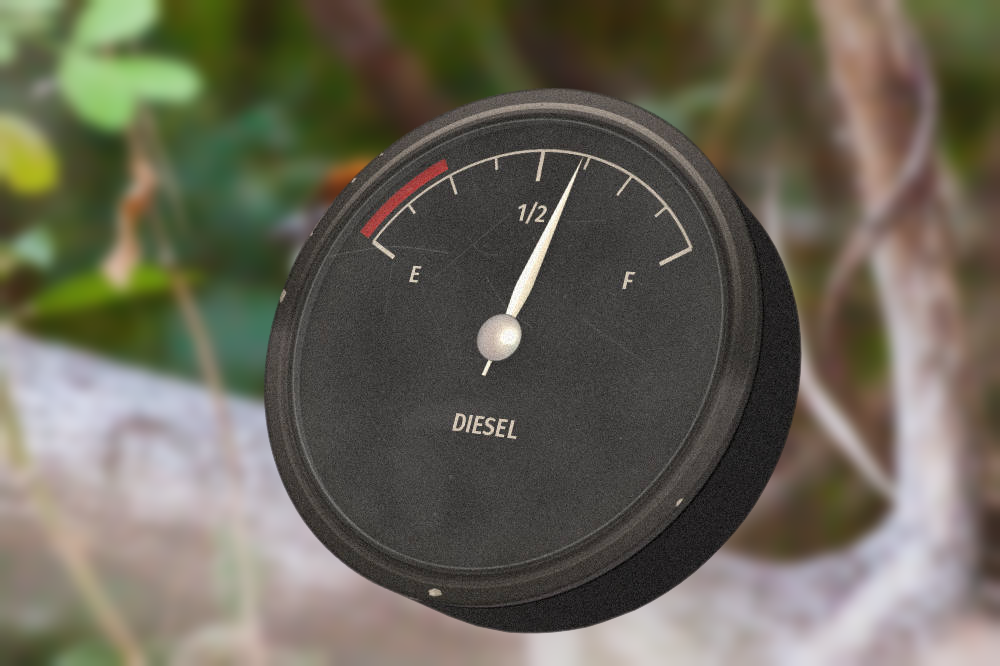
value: **0.625**
